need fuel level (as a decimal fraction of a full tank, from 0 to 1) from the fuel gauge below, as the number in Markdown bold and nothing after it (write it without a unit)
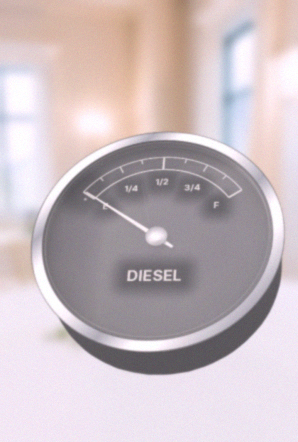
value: **0**
